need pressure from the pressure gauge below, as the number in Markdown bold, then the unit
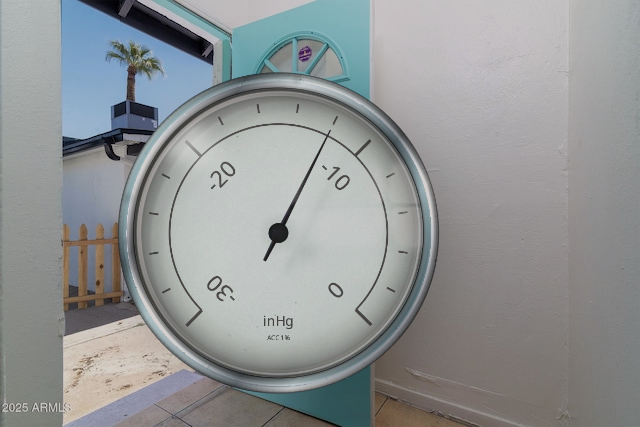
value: **-12** inHg
